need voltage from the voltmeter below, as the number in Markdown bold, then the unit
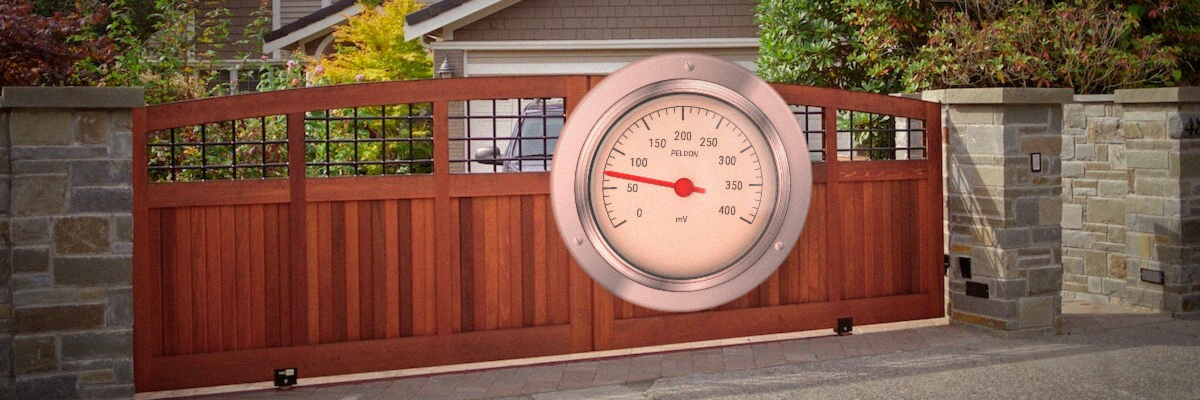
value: **70** mV
